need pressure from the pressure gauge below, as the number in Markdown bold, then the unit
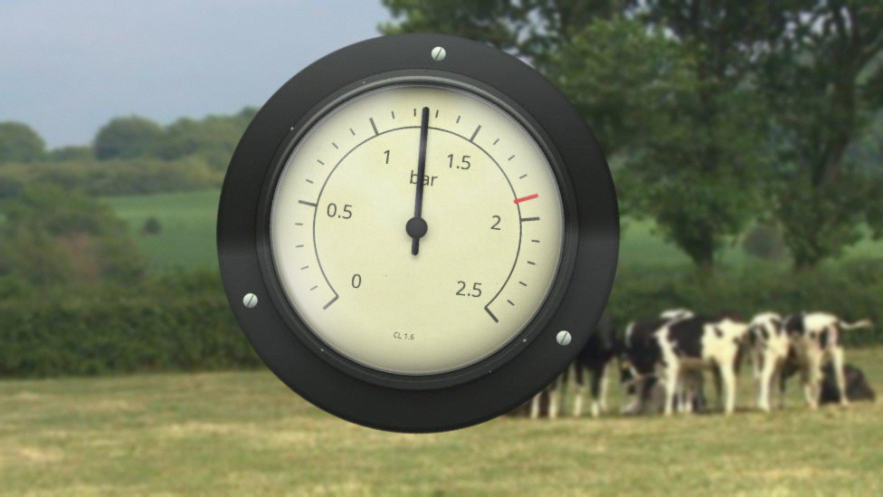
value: **1.25** bar
